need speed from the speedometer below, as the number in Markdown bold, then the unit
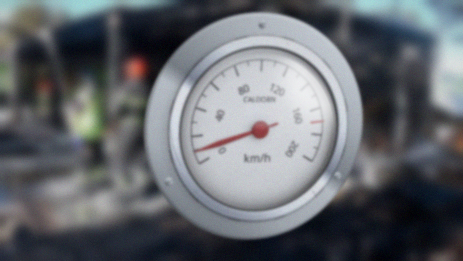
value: **10** km/h
